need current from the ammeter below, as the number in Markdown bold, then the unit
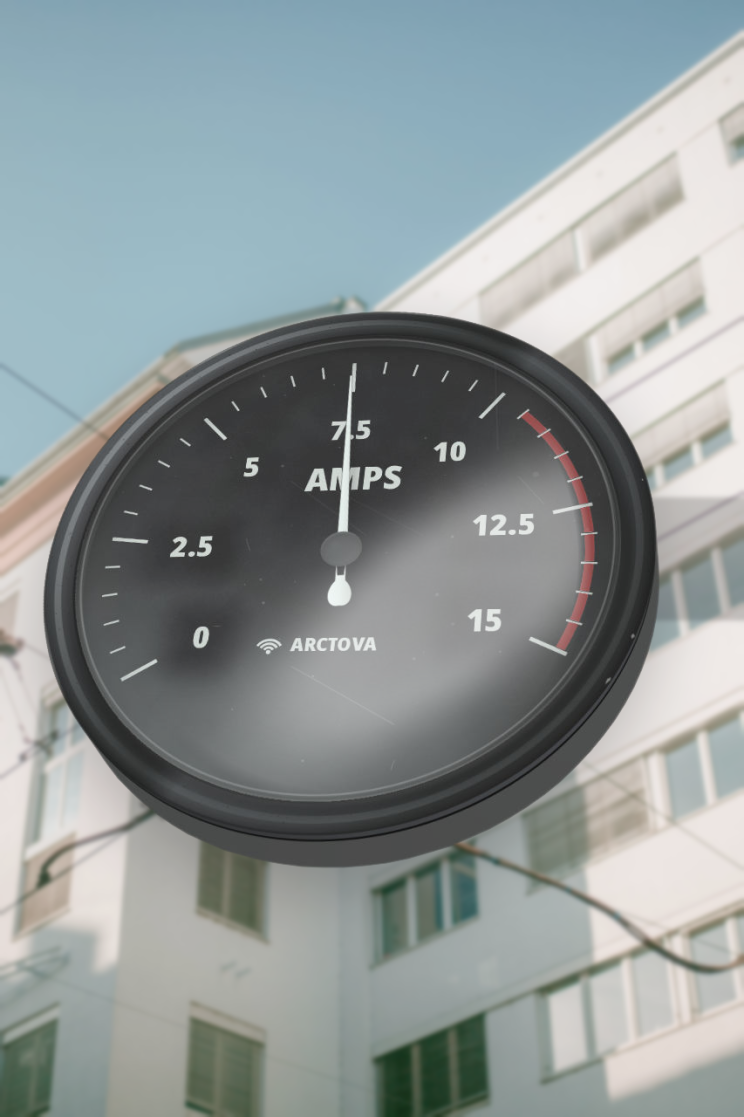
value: **7.5** A
